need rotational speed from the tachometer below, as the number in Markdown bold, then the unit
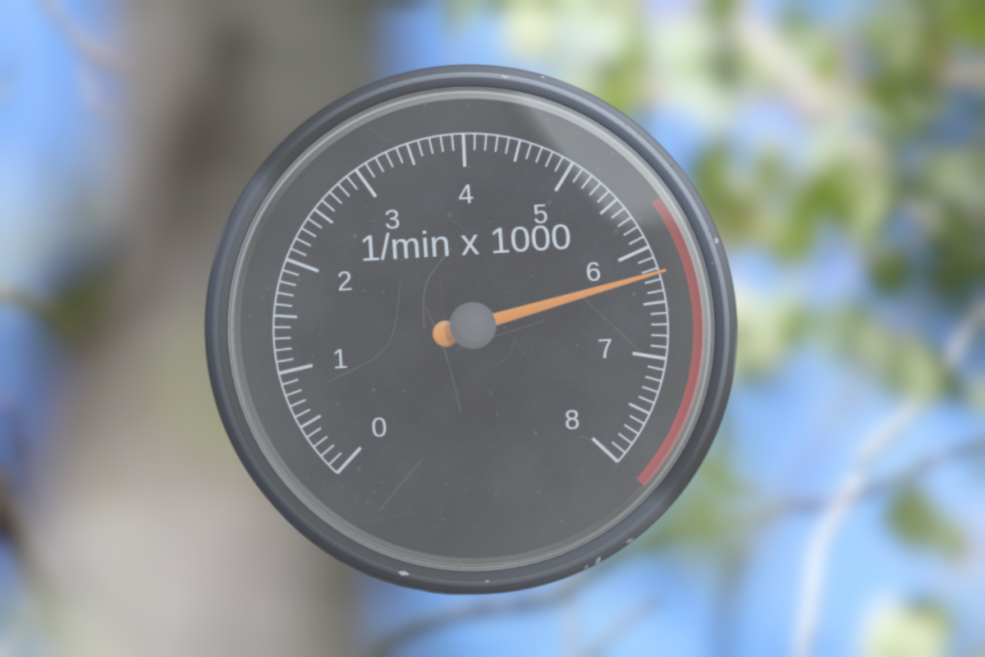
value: **6250** rpm
